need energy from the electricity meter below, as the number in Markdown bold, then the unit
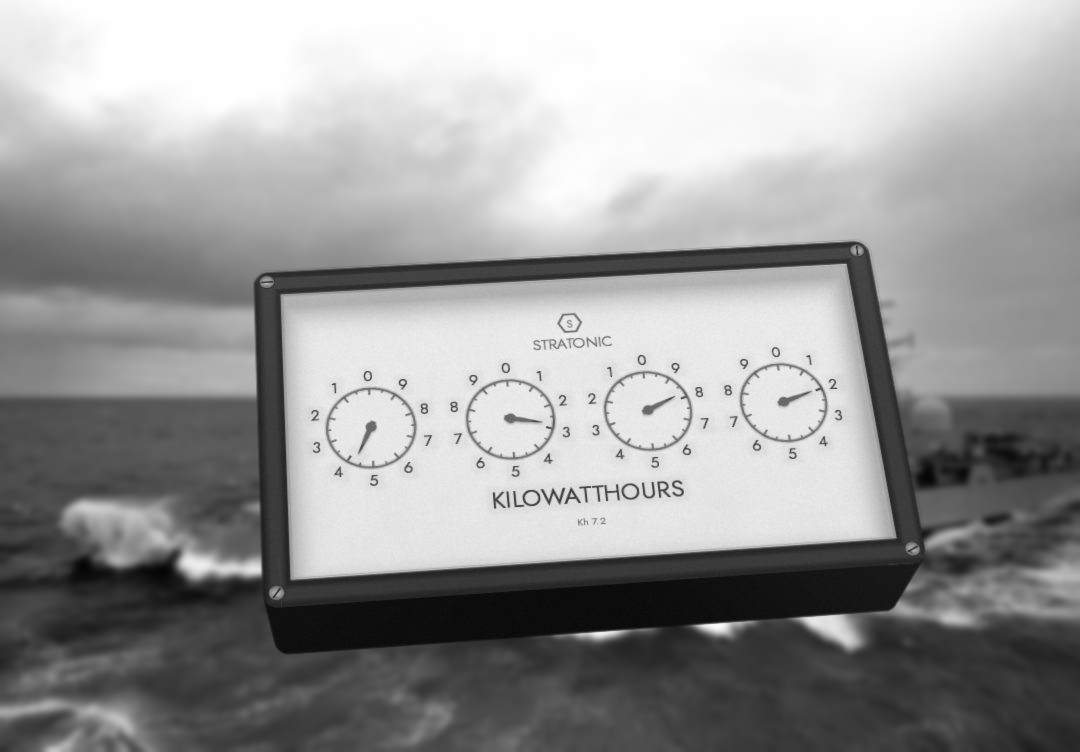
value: **4282** kWh
